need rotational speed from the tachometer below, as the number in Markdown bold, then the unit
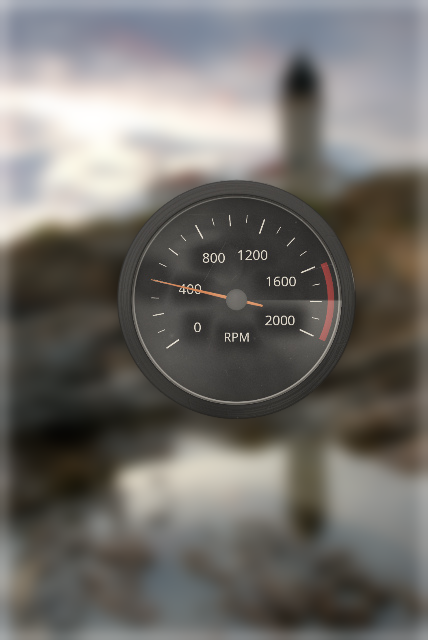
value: **400** rpm
